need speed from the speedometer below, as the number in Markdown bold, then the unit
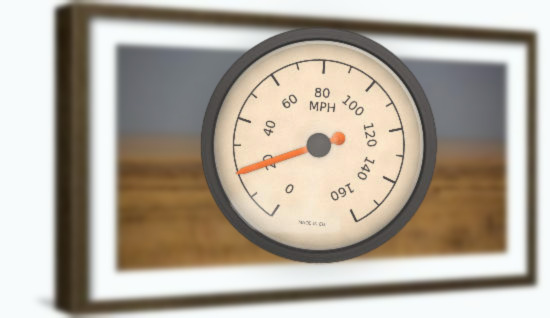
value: **20** mph
